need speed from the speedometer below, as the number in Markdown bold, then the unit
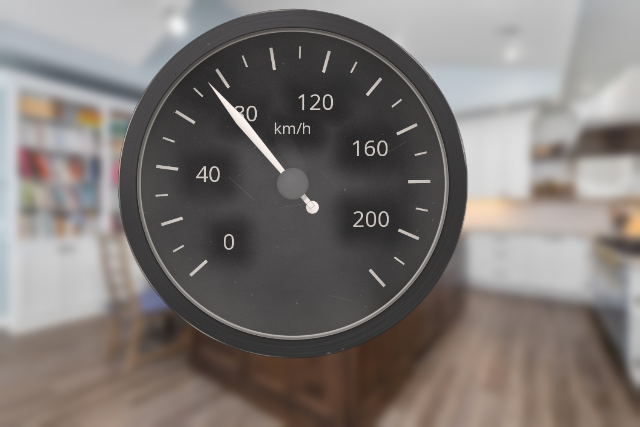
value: **75** km/h
